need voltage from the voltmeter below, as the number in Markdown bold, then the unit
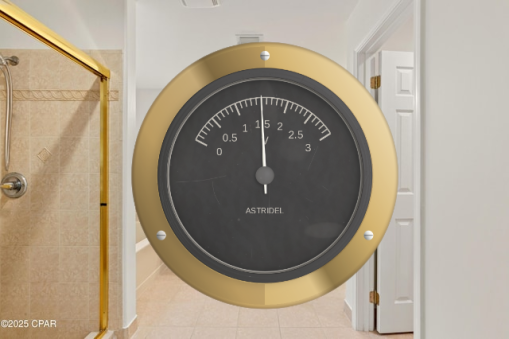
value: **1.5** V
